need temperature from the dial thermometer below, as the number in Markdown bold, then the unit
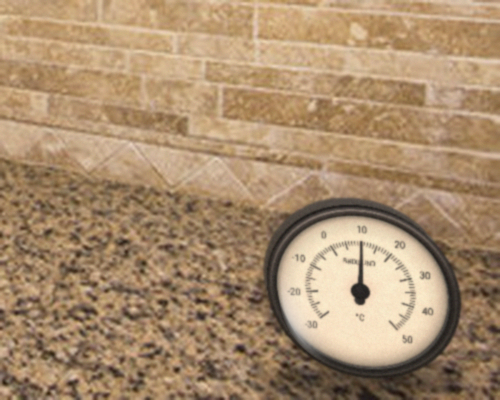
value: **10** °C
